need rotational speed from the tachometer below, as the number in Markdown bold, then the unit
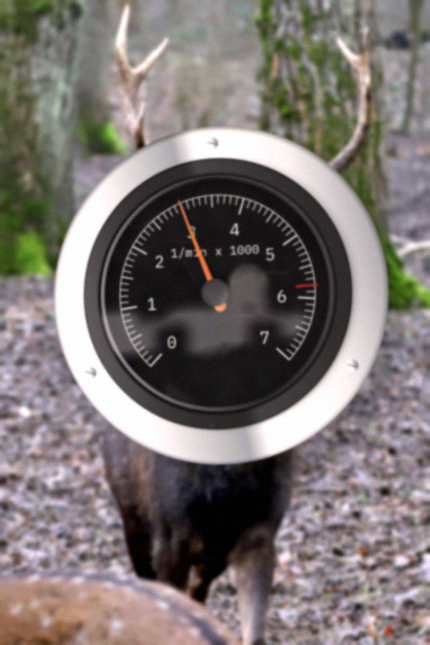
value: **3000** rpm
